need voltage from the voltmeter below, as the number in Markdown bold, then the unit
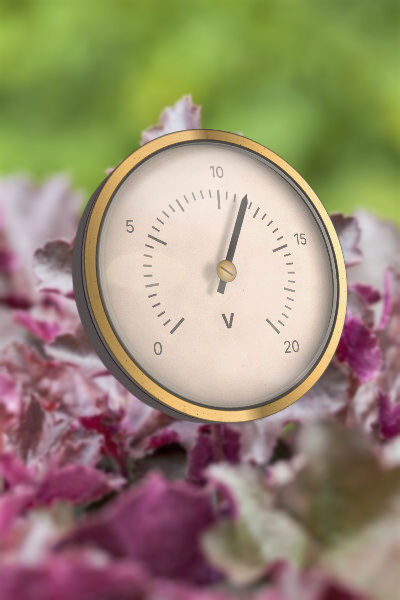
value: **11.5** V
